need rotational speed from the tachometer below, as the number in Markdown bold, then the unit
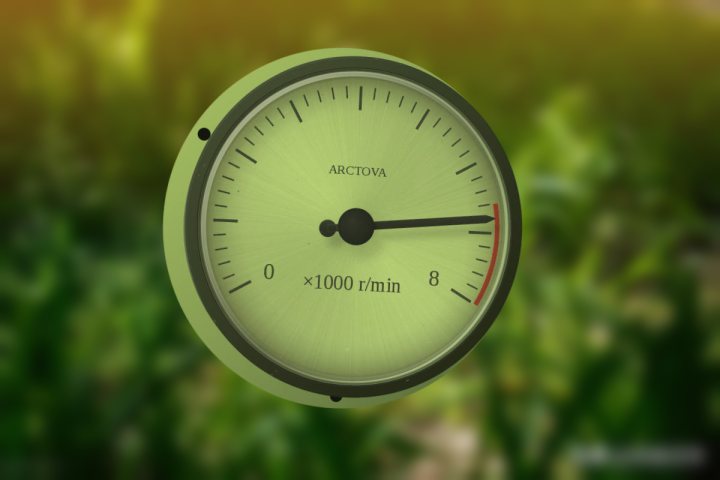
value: **6800** rpm
